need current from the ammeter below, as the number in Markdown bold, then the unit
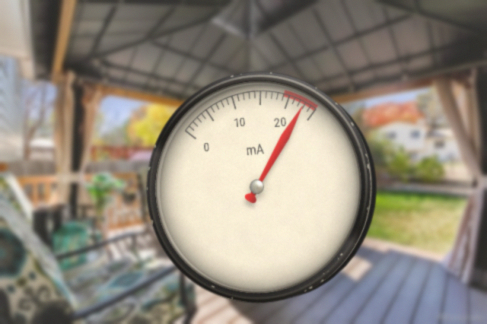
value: **23** mA
